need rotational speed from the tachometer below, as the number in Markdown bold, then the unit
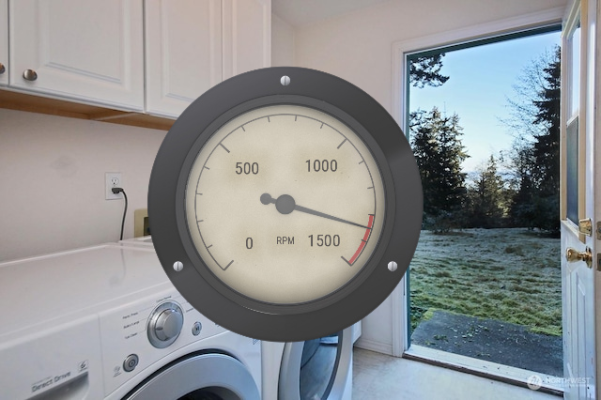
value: **1350** rpm
